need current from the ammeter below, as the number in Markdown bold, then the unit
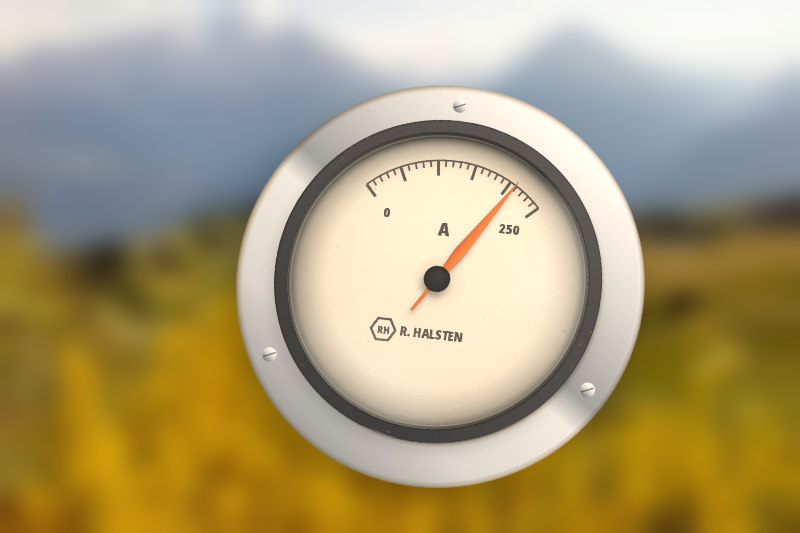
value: **210** A
